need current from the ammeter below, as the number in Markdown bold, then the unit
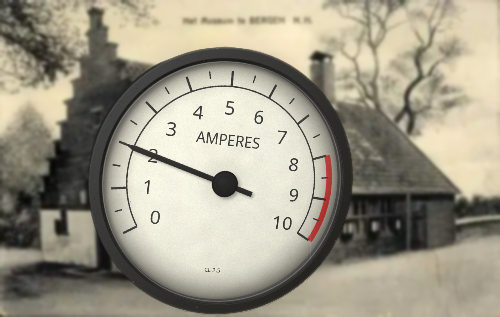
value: **2** A
